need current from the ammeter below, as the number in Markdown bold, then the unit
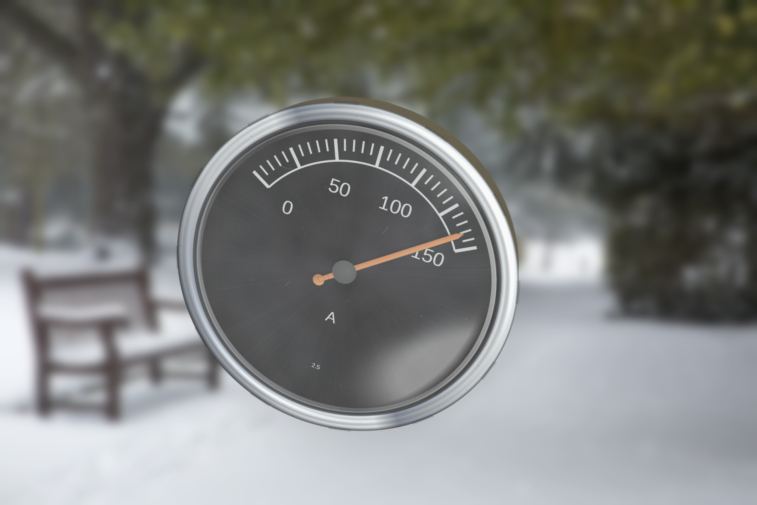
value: **140** A
